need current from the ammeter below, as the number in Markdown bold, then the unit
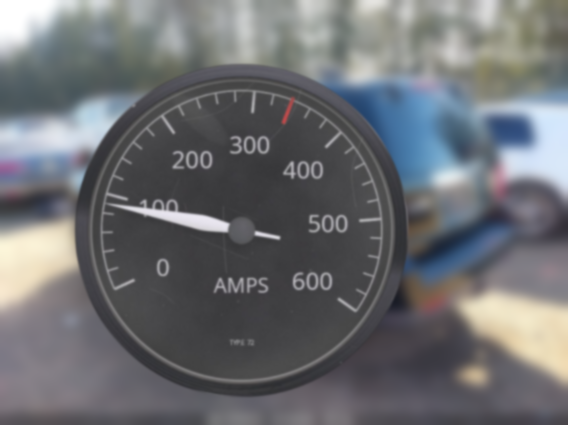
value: **90** A
